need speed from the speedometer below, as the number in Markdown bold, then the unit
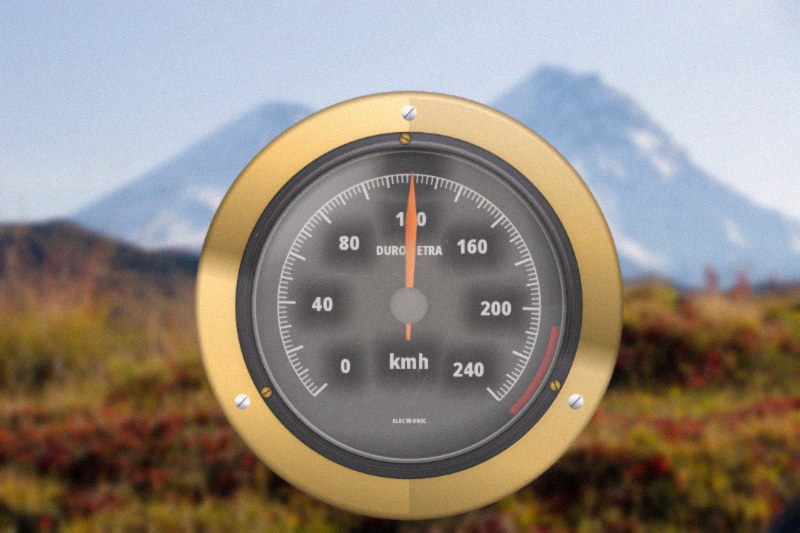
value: **120** km/h
